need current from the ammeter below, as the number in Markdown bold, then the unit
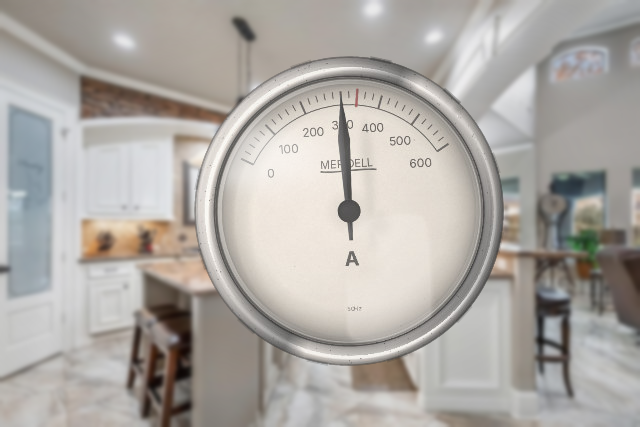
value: **300** A
